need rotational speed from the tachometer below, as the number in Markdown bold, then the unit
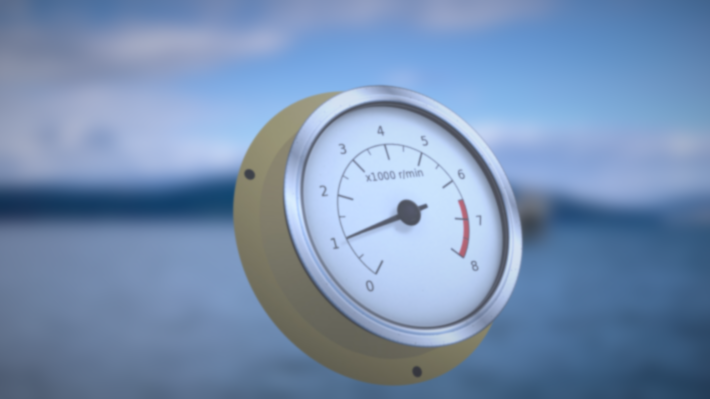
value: **1000** rpm
